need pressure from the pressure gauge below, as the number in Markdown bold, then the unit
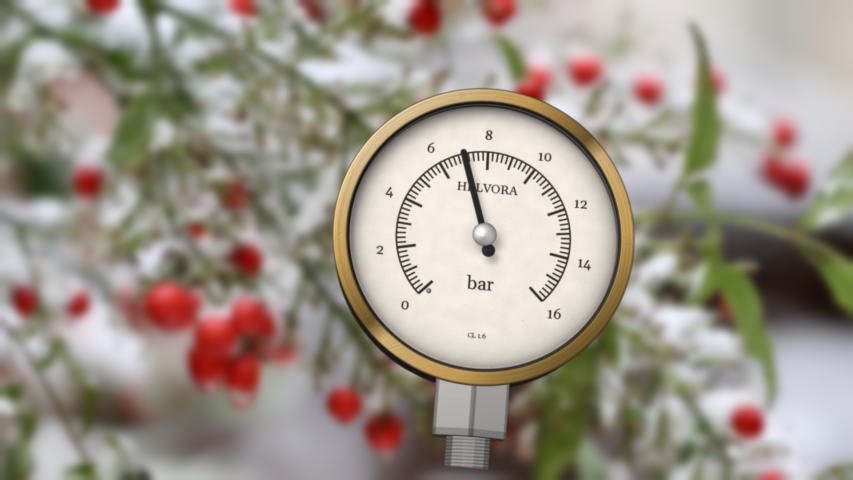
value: **7** bar
